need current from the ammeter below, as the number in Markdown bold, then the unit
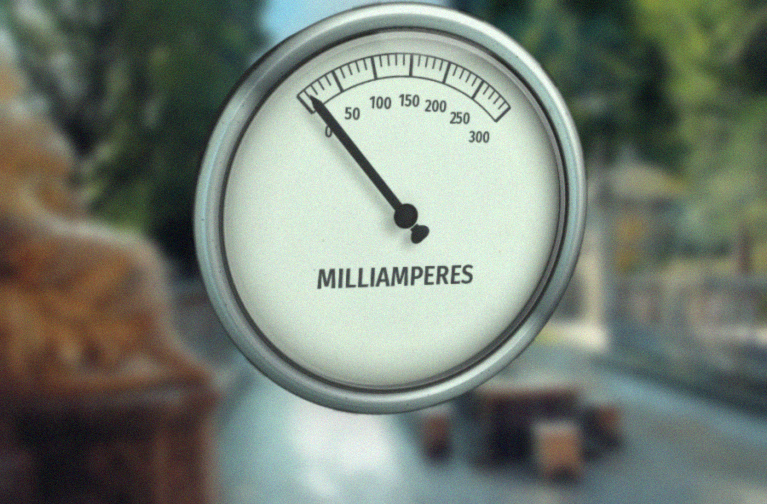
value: **10** mA
